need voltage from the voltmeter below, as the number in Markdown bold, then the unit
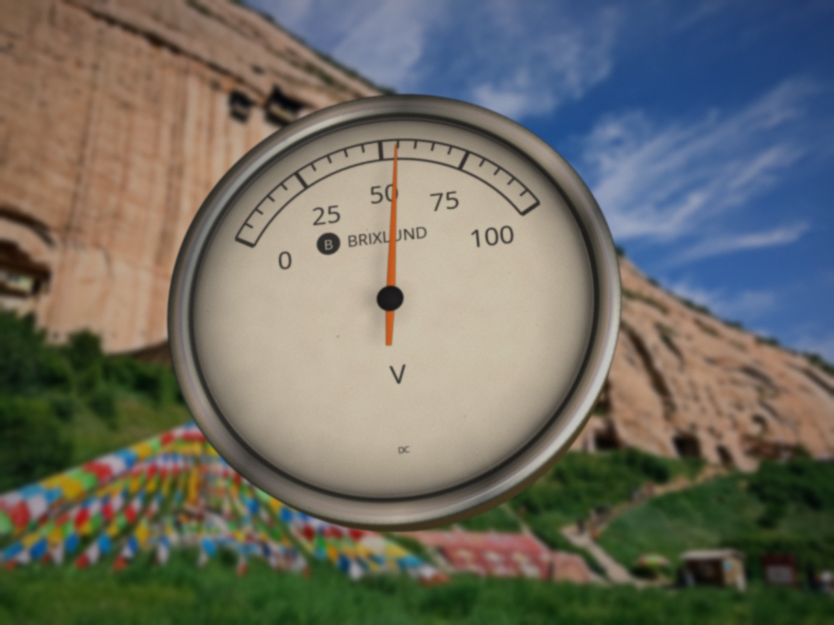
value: **55** V
